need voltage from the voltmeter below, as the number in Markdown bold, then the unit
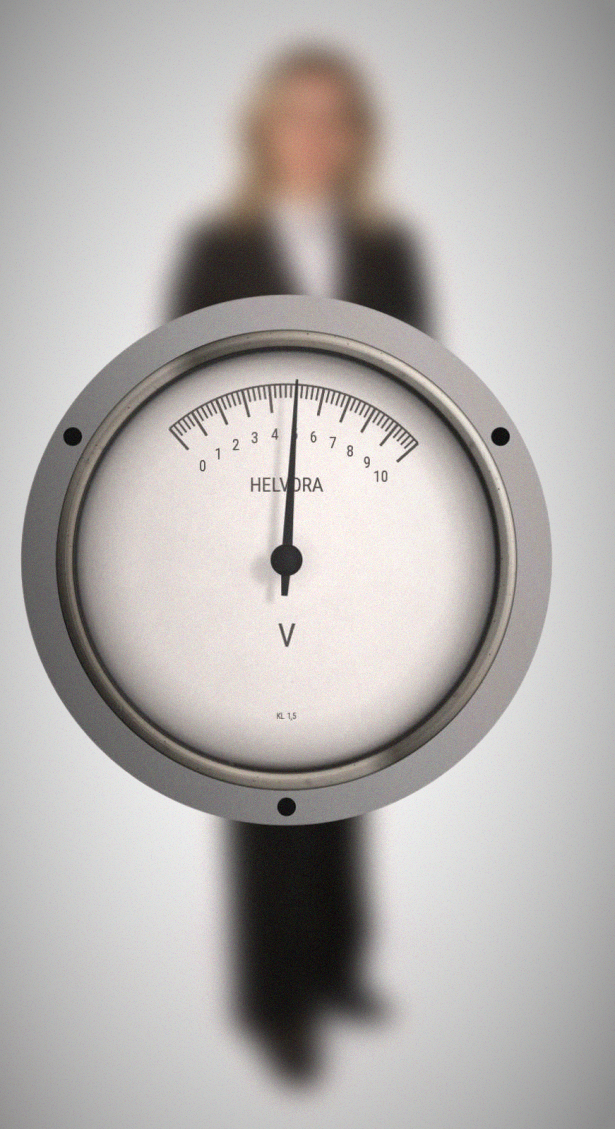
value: **5** V
